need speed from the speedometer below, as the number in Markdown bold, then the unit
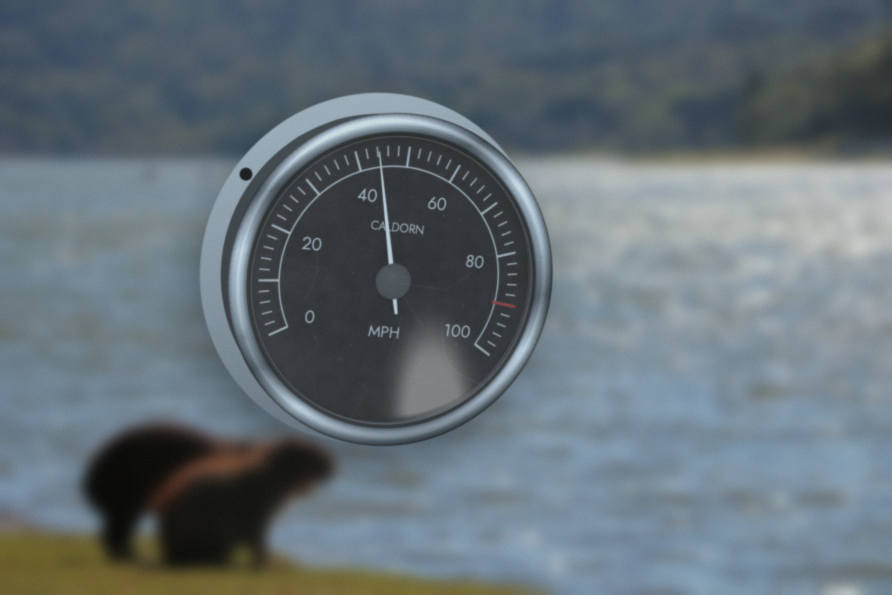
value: **44** mph
